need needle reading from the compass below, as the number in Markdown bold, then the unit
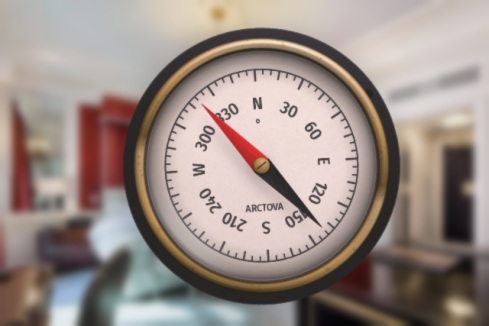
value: **320** °
